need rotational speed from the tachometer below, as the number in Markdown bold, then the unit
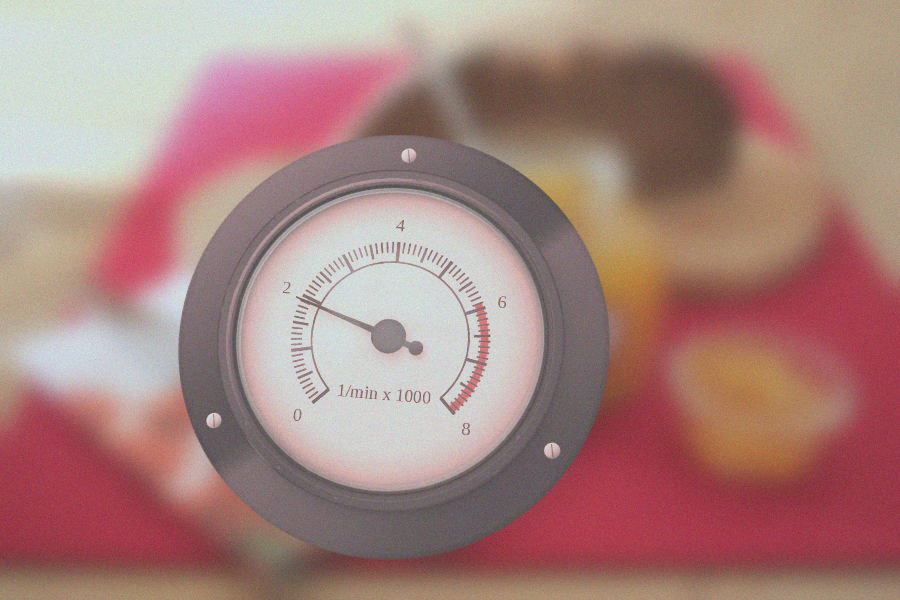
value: **1900** rpm
